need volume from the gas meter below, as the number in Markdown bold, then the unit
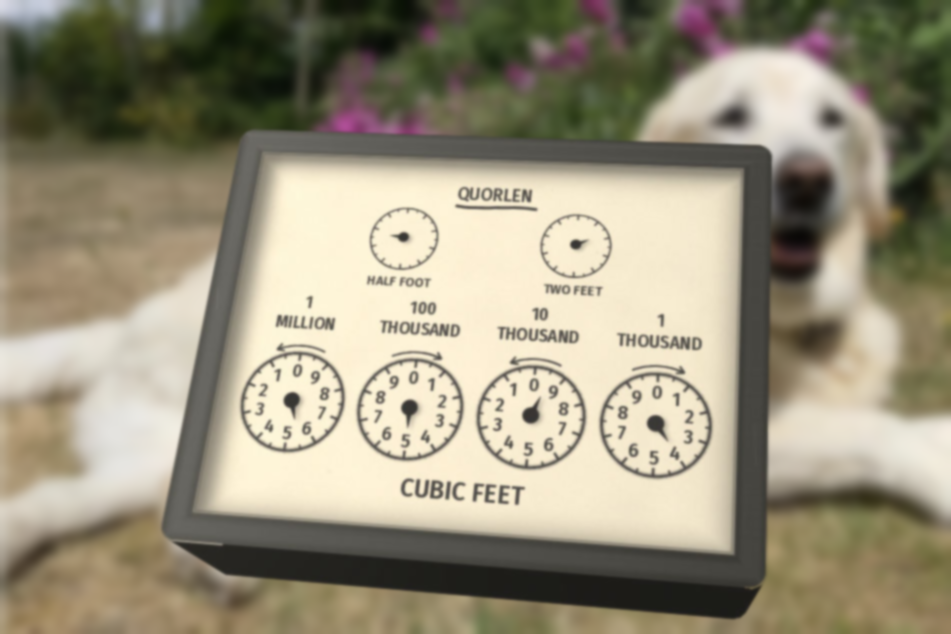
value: **549400** ft³
